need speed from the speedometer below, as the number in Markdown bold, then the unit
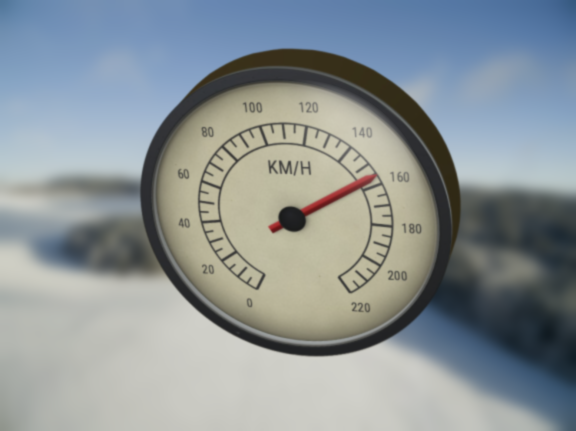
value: **155** km/h
